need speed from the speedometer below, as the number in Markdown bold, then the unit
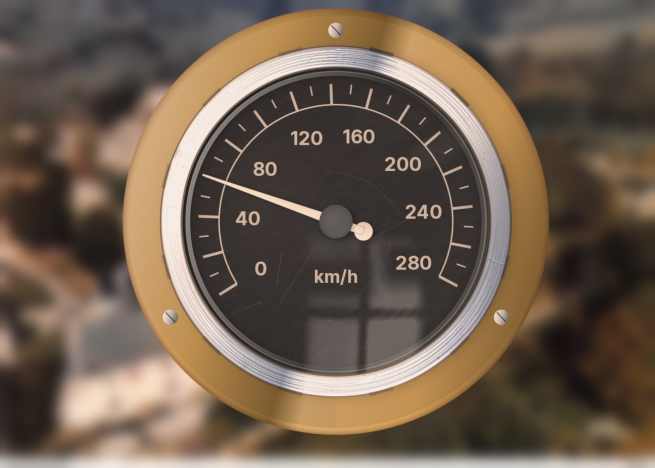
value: **60** km/h
